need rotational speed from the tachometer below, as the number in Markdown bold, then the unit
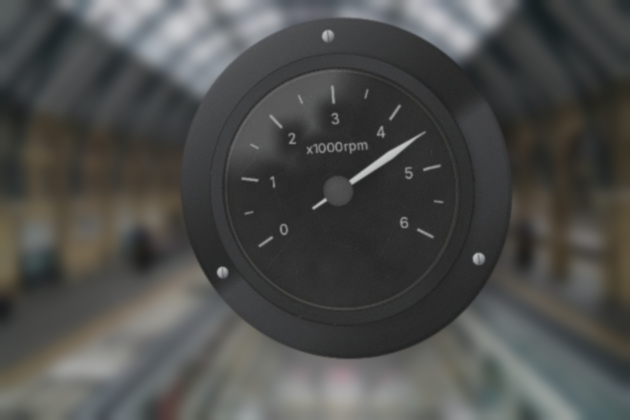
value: **4500** rpm
